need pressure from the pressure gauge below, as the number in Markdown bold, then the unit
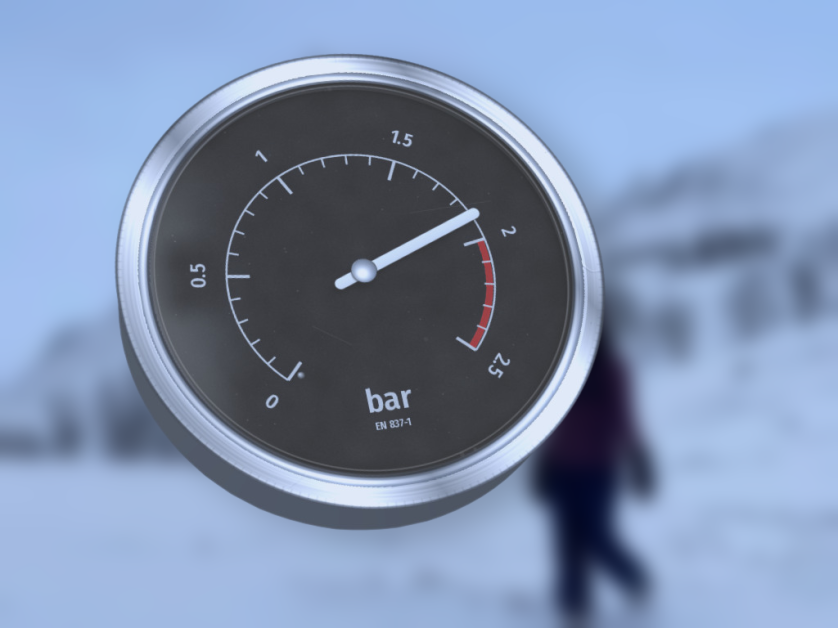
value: **1.9** bar
